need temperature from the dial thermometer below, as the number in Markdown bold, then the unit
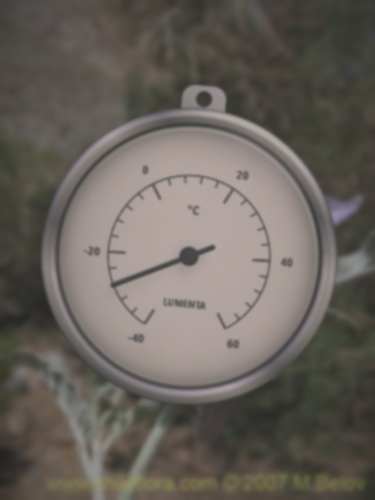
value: **-28** °C
